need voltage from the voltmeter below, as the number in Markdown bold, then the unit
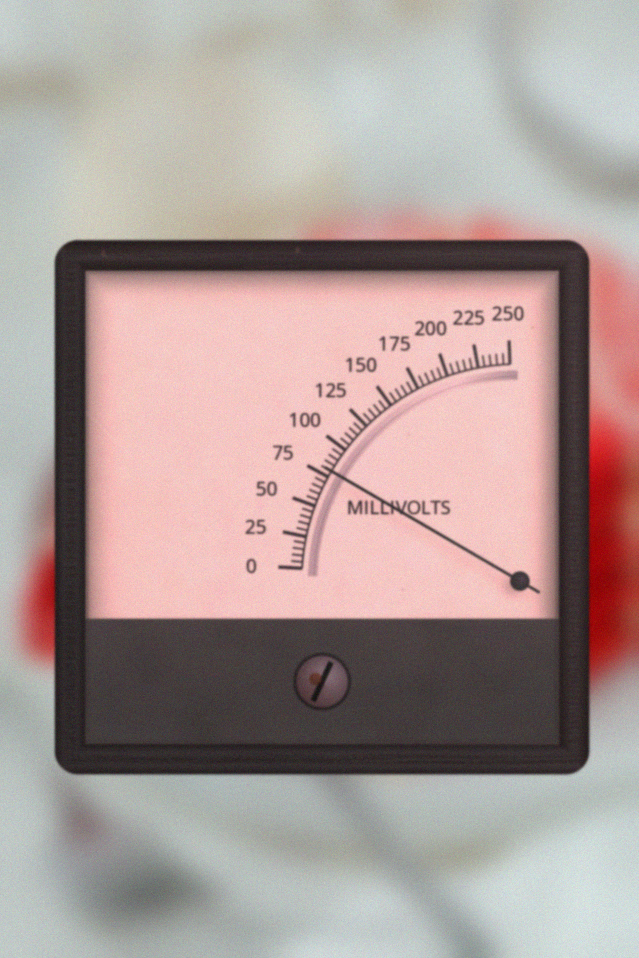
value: **80** mV
